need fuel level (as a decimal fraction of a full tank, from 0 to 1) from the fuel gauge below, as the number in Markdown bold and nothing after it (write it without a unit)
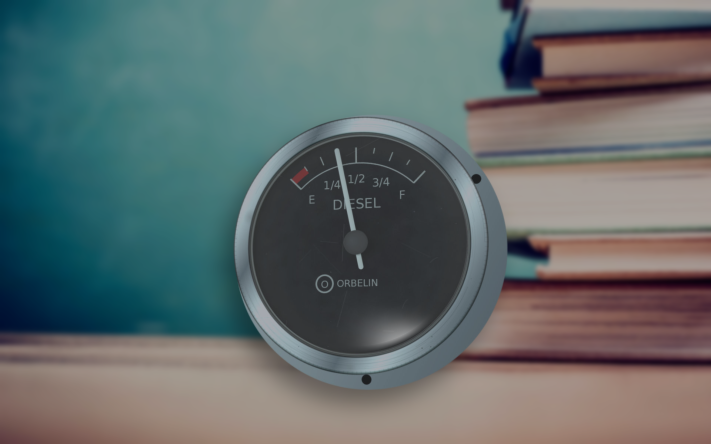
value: **0.375**
